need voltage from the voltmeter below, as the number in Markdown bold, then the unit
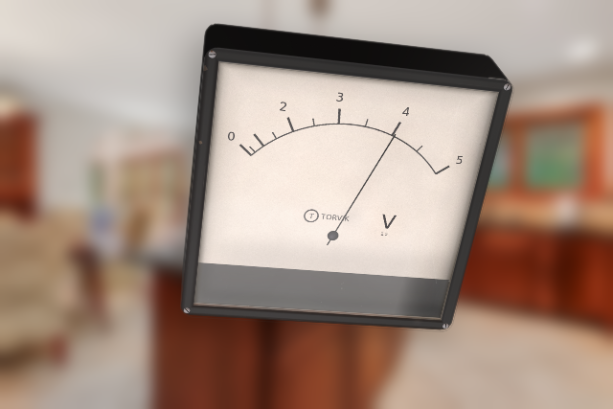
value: **4** V
